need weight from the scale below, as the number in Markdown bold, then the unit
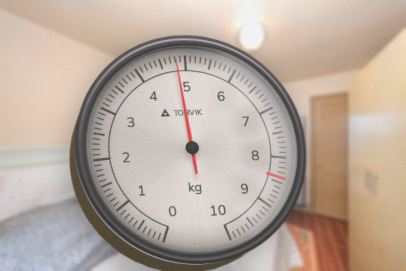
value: **4.8** kg
